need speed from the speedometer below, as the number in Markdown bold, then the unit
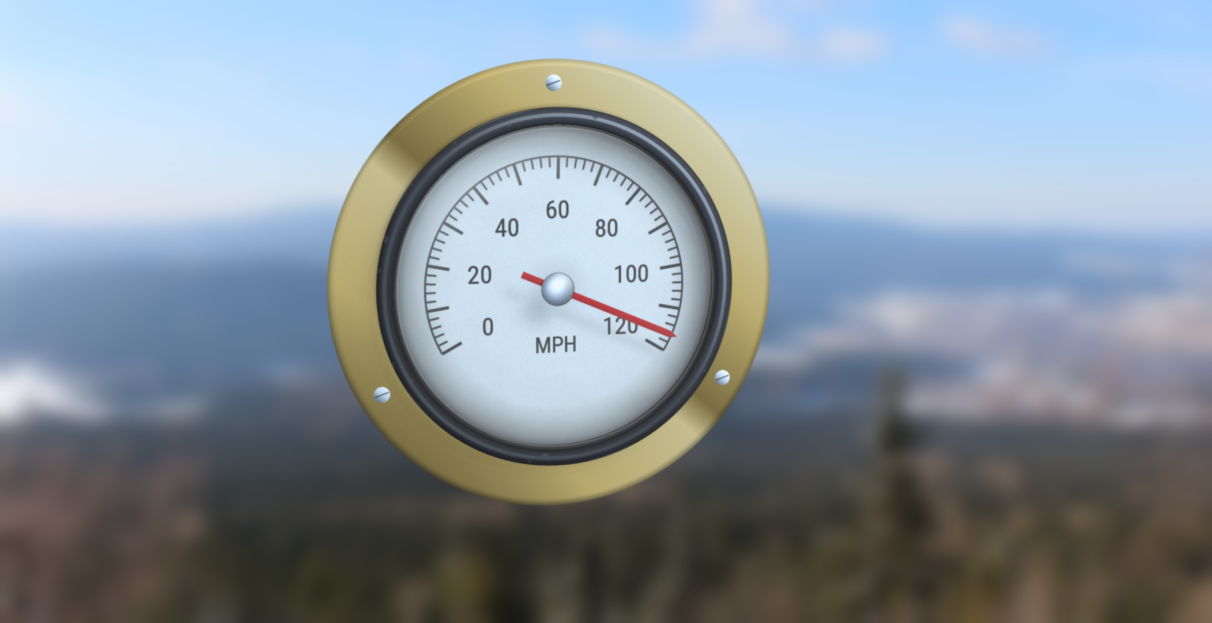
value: **116** mph
